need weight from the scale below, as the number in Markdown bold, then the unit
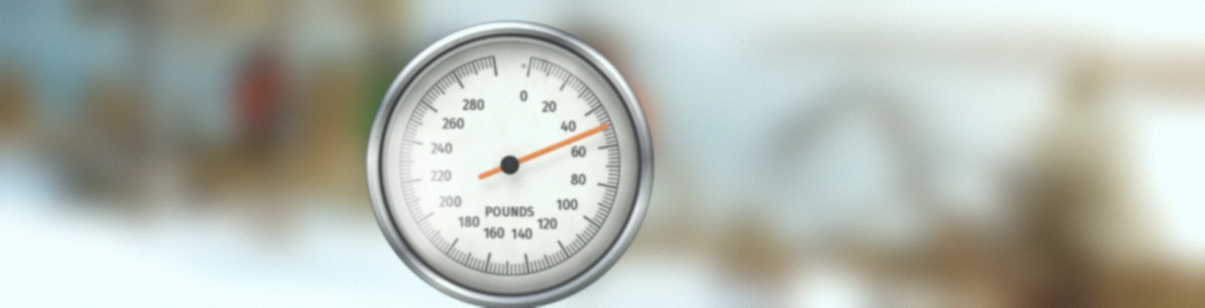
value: **50** lb
